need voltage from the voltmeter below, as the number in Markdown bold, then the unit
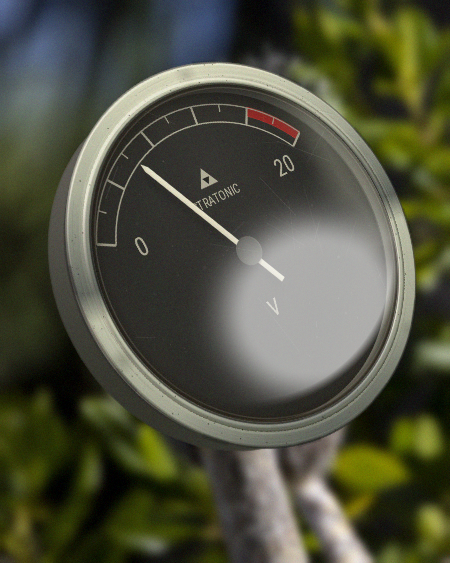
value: **6** V
